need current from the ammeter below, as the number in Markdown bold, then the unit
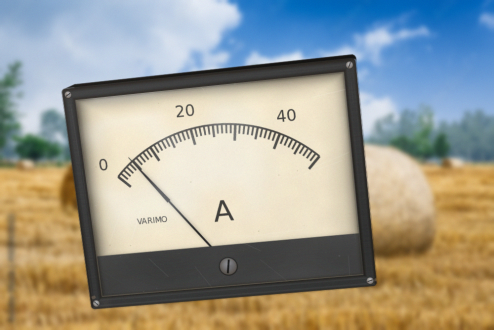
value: **5** A
